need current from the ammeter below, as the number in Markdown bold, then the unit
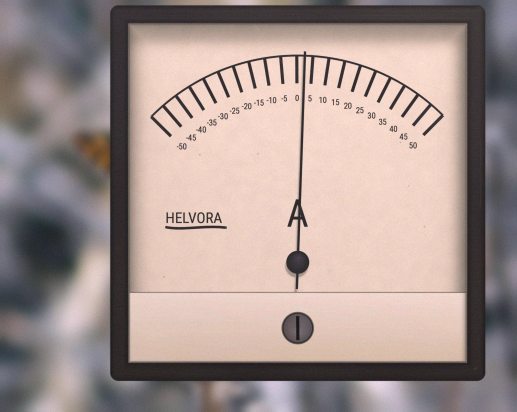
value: **2.5** A
